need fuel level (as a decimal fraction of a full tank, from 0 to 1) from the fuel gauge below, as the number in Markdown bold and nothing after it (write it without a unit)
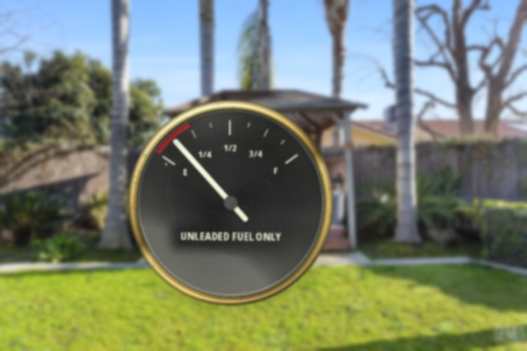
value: **0.125**
